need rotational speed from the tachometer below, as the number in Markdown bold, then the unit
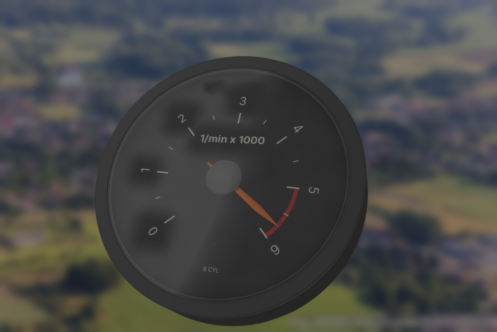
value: **5750** rpm
